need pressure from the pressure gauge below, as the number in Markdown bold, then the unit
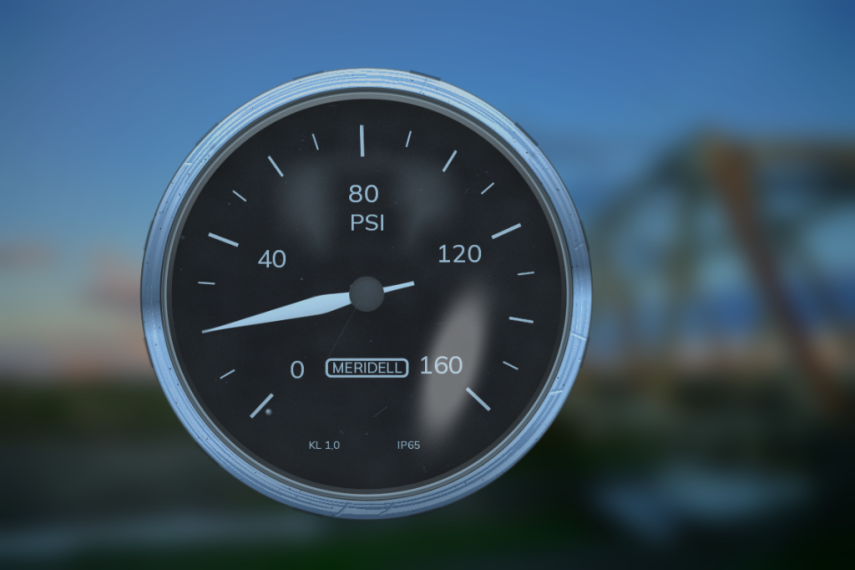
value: **20** psi
